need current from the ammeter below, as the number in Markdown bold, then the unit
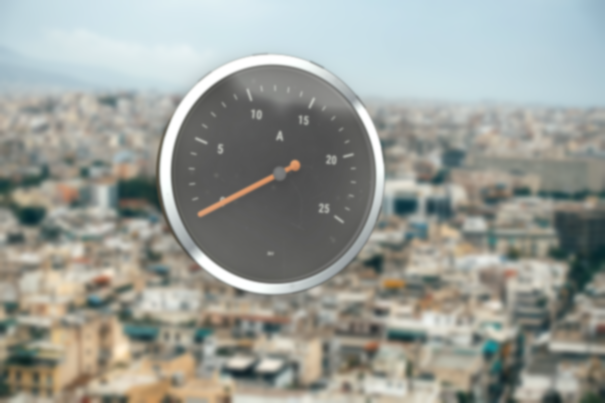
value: **0** A
